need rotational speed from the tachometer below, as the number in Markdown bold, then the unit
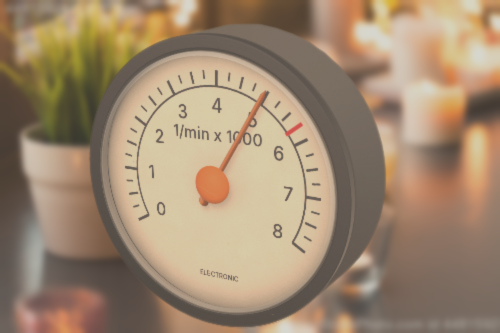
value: **5000** rpm
